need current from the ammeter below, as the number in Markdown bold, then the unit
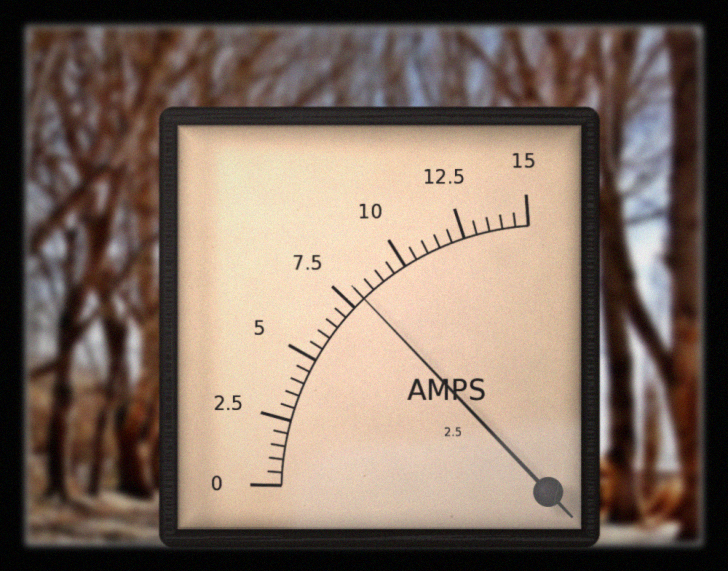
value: **8** A
